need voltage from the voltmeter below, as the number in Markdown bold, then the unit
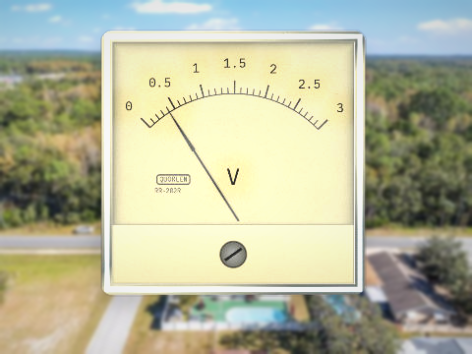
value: **0.4** V
